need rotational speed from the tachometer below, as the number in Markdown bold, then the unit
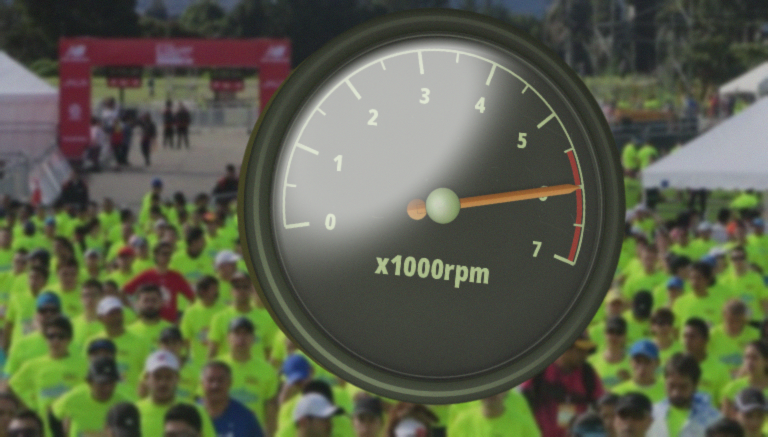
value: **6000** rpm
